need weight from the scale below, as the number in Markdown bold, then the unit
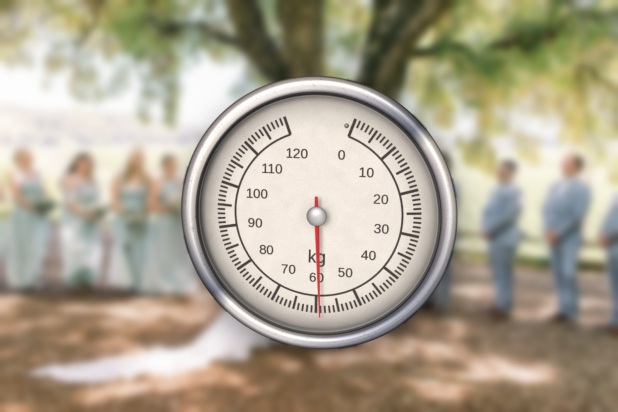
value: **59** kg
